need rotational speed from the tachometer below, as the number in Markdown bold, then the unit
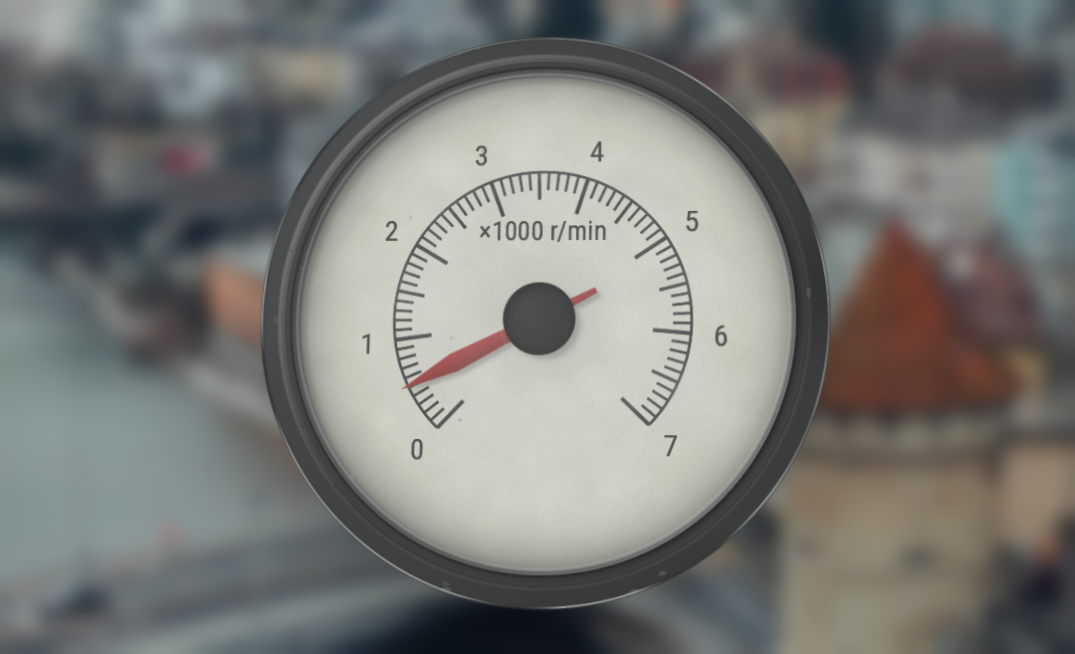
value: **500** rpm
